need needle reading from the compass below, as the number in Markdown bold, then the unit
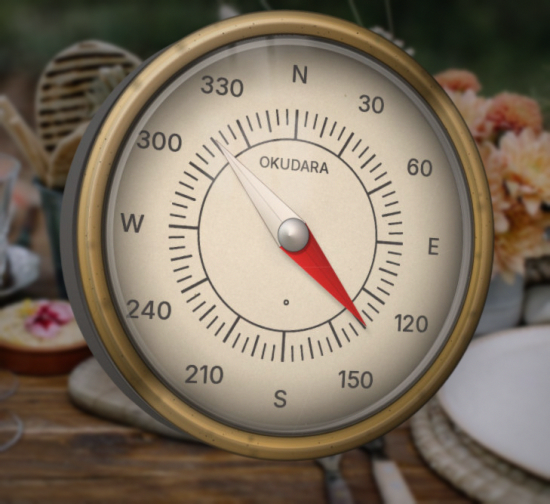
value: **135** °
